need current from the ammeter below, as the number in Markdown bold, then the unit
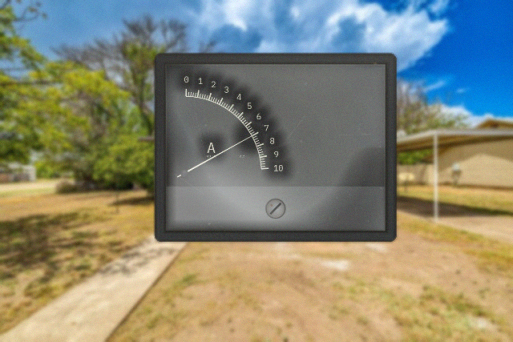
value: **7** A
